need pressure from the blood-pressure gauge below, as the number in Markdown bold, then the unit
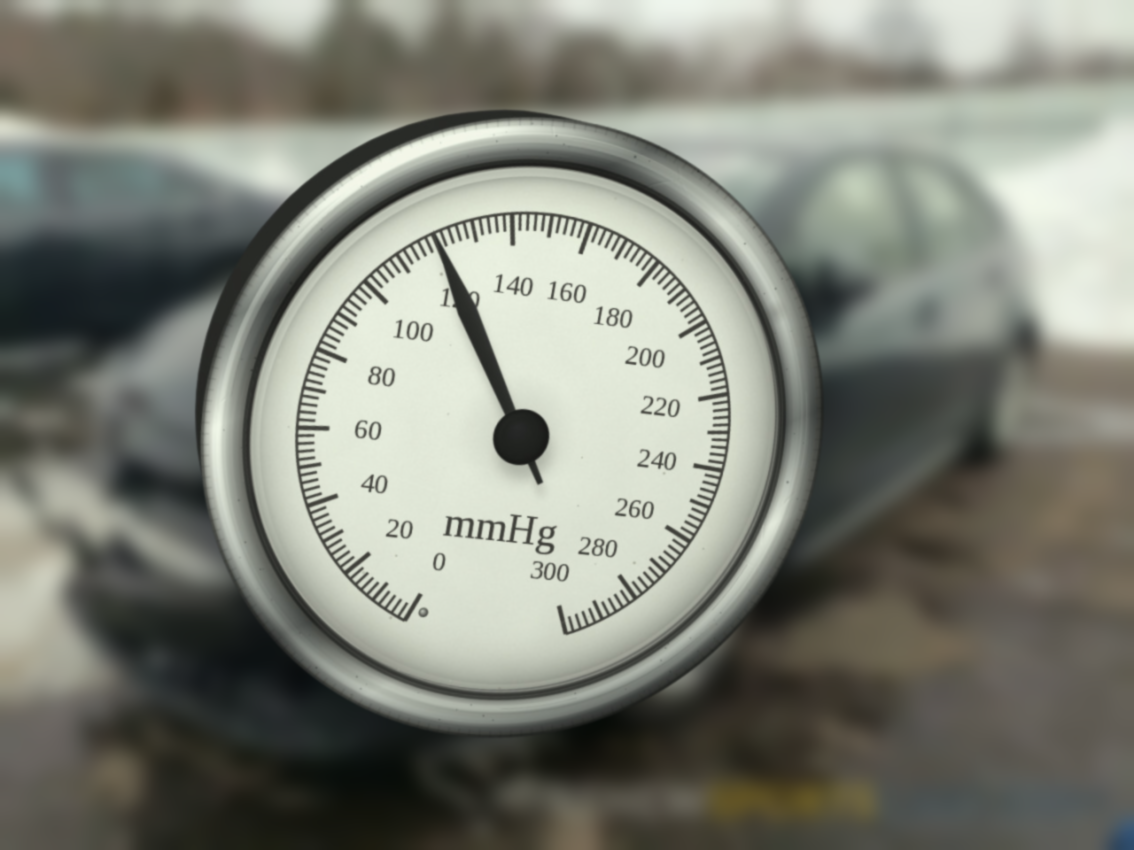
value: **120** mmHg
